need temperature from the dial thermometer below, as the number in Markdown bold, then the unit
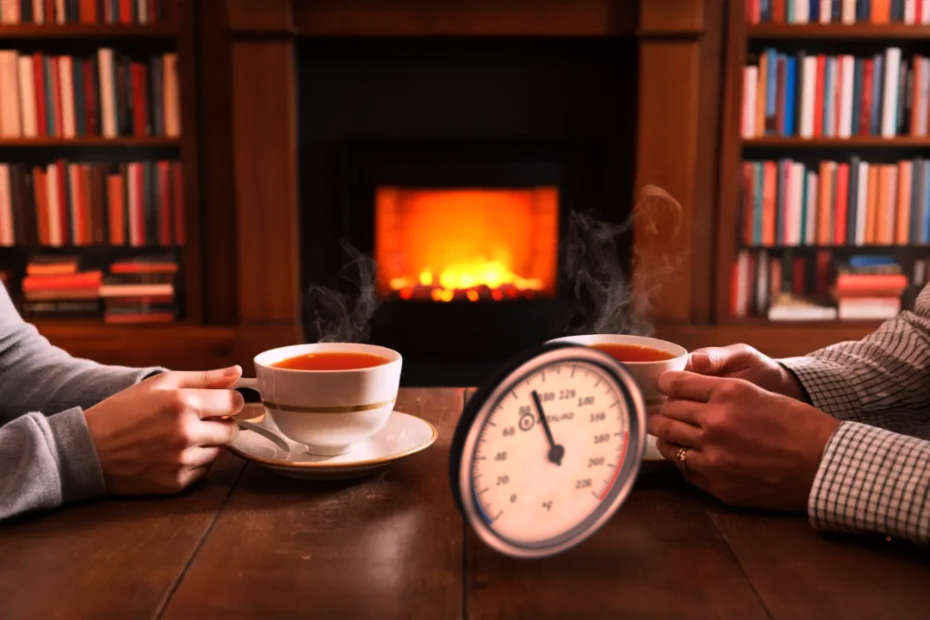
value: **90** °F
